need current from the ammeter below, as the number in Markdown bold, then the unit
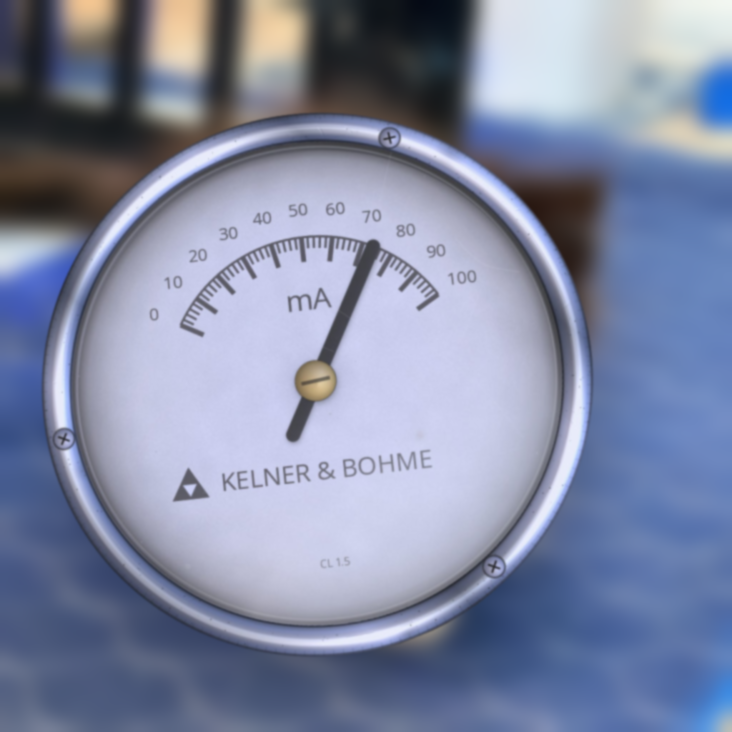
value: **74** mA
